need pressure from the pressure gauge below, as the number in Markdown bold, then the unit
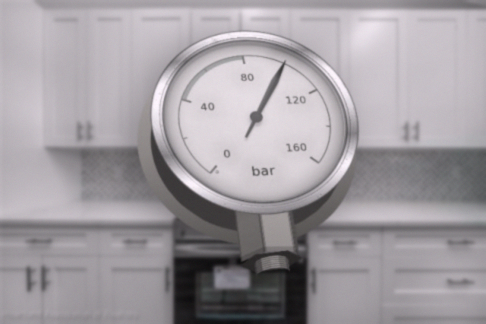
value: **100** bar
